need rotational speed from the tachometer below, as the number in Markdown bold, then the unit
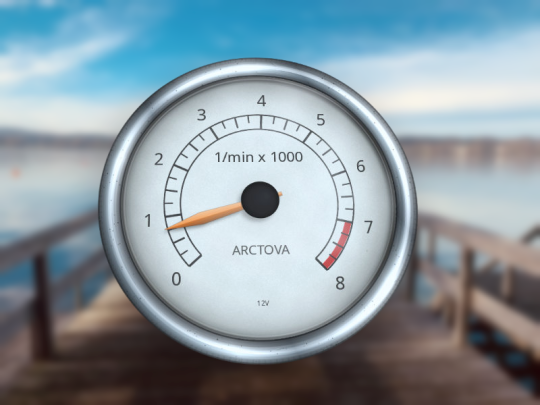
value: **750** rpm
